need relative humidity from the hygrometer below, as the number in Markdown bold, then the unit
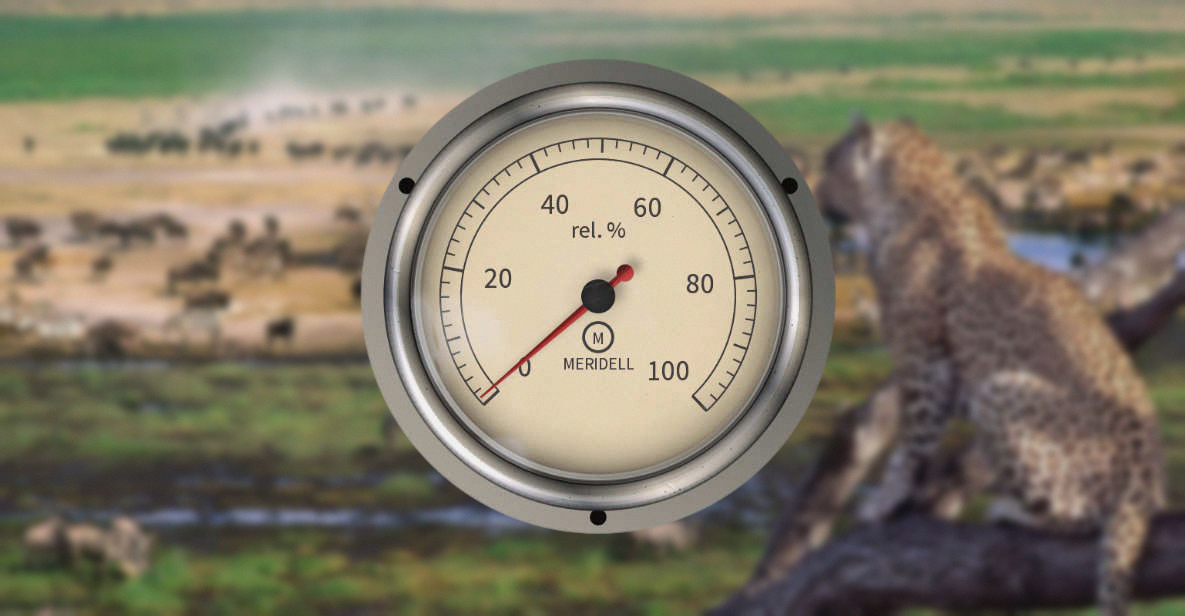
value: **1** %
